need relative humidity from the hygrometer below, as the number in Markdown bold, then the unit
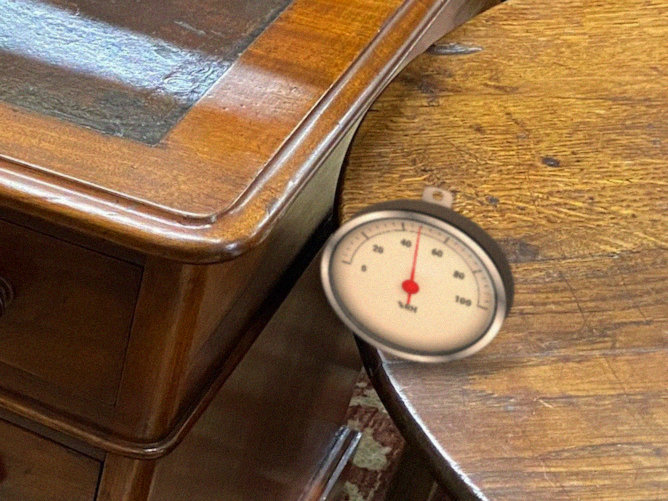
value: **48** %
